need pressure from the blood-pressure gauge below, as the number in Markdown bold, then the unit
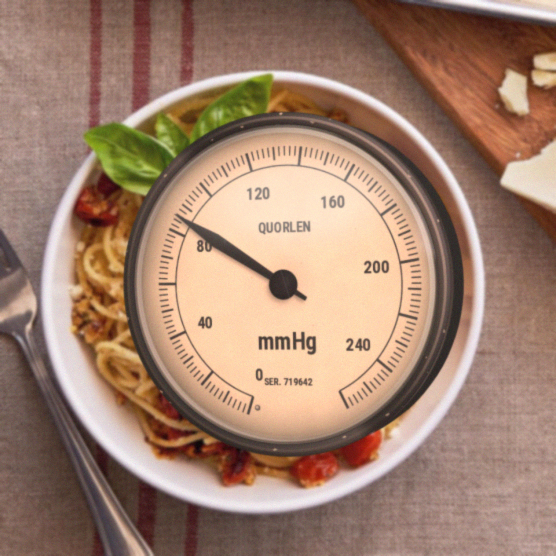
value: **86** mmHg
